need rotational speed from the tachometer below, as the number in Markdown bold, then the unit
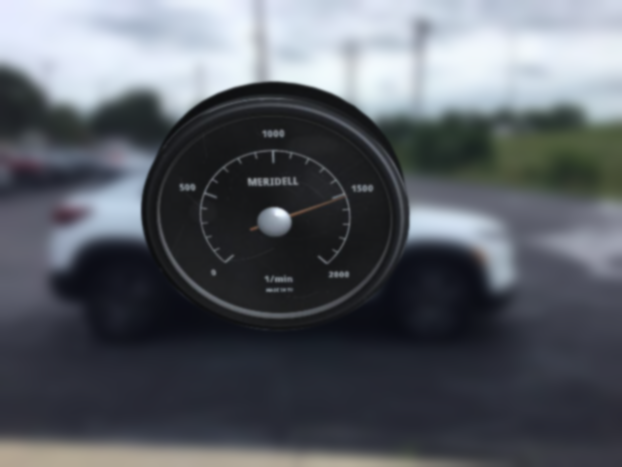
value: **1500** rpm
